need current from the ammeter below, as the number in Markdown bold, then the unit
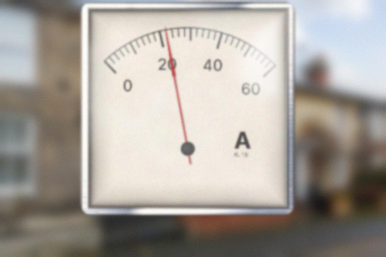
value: **22** A
